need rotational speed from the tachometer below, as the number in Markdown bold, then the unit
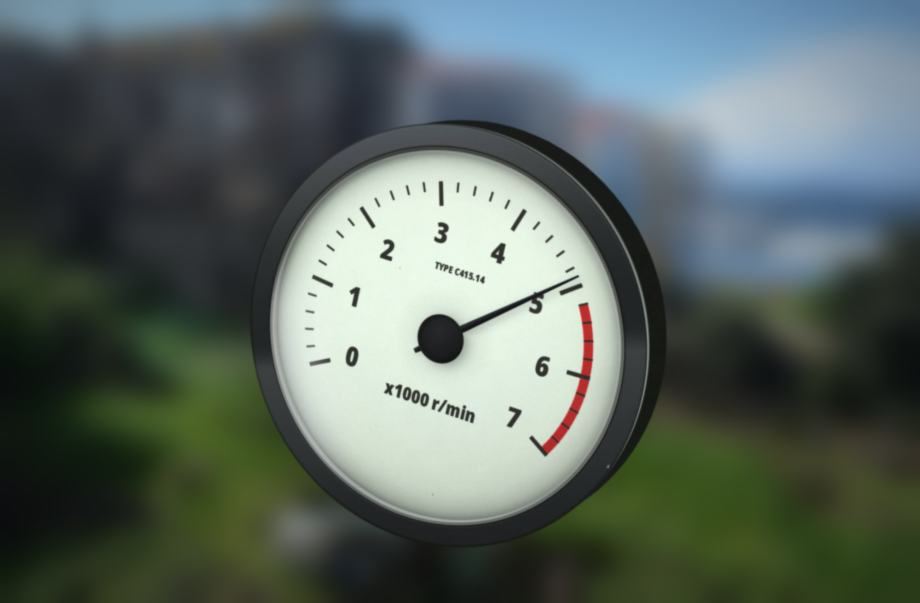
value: **4900** rpm
